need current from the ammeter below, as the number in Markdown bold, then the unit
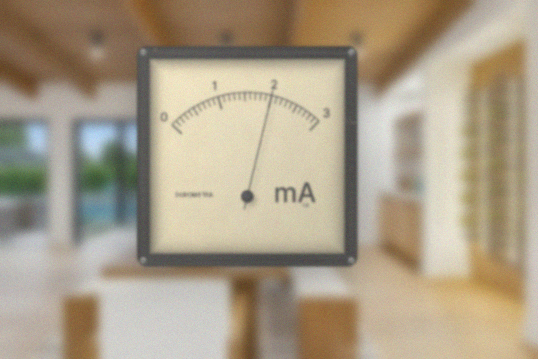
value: **2** mA
